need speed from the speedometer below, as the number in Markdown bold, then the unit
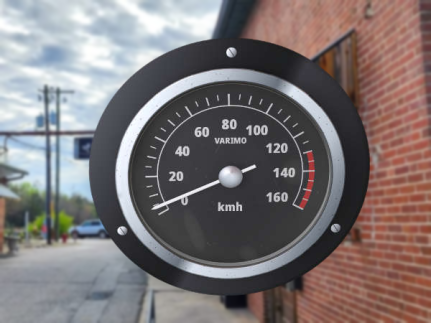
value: **5** km/h
